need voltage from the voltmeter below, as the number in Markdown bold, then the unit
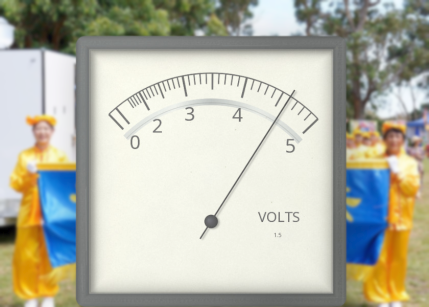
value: **4.6** V
